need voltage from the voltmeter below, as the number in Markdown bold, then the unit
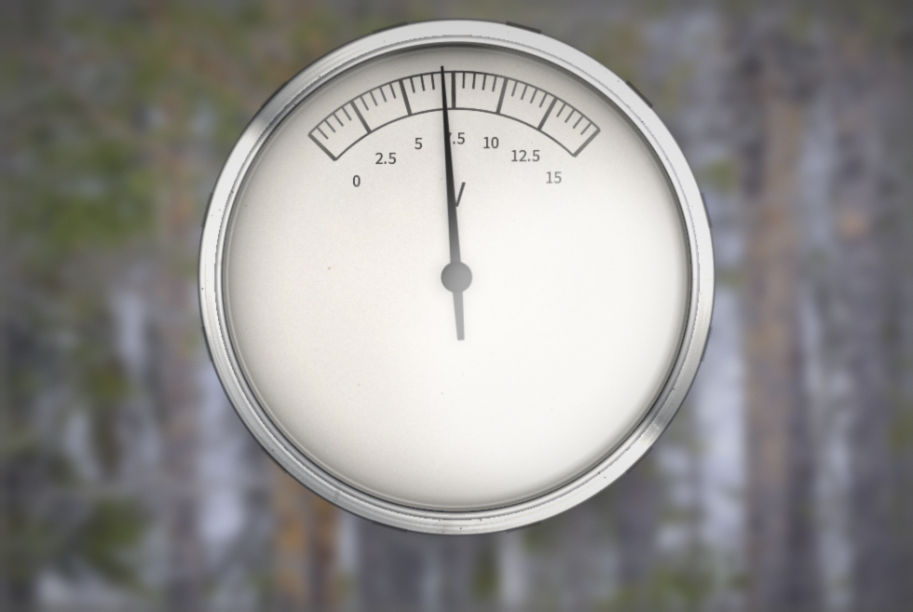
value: **7** V
